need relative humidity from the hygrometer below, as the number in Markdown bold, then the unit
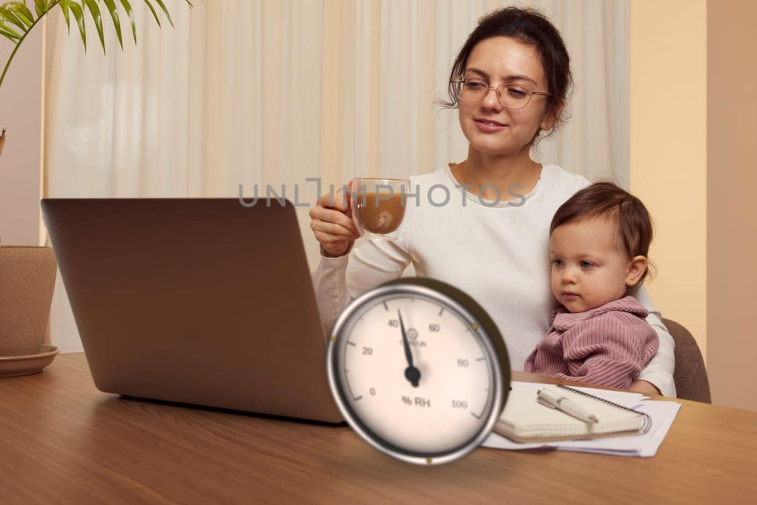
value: **45** %
